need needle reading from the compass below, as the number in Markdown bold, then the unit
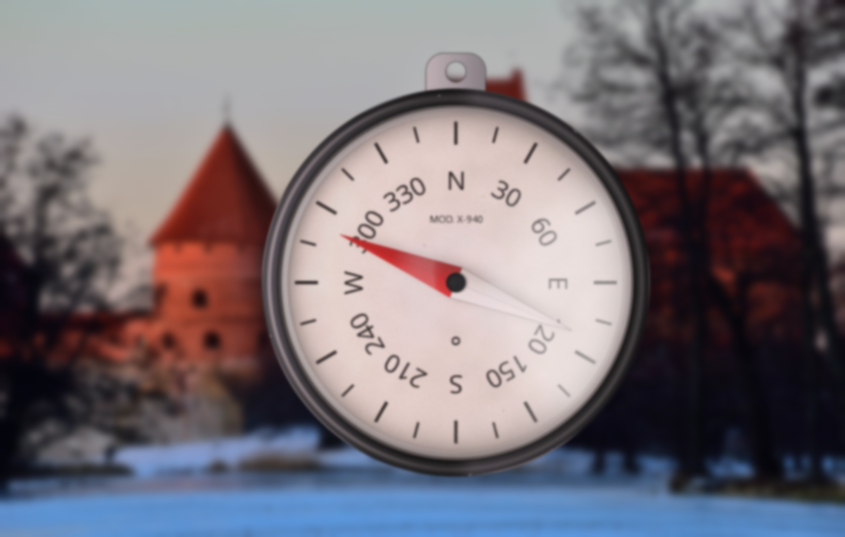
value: **292.5** °
